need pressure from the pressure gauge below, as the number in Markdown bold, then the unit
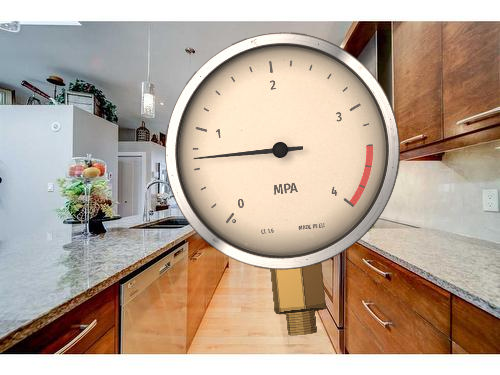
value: **0.7** MPa
